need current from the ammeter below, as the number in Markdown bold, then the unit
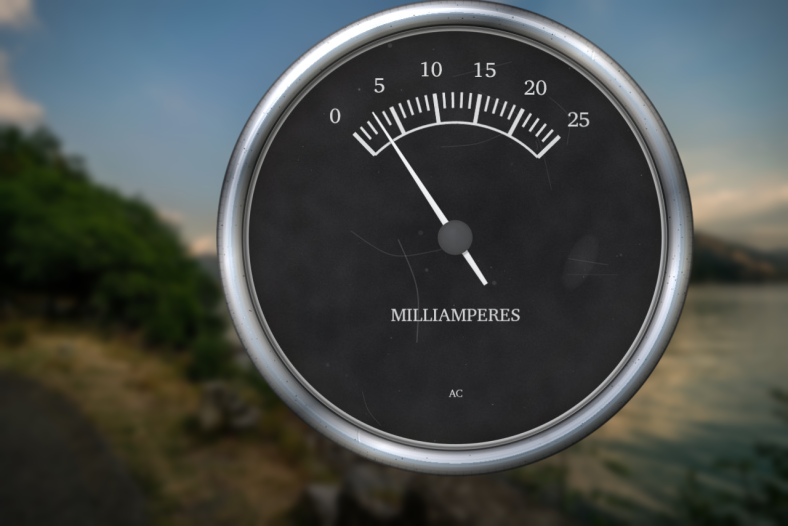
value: **3** mA
